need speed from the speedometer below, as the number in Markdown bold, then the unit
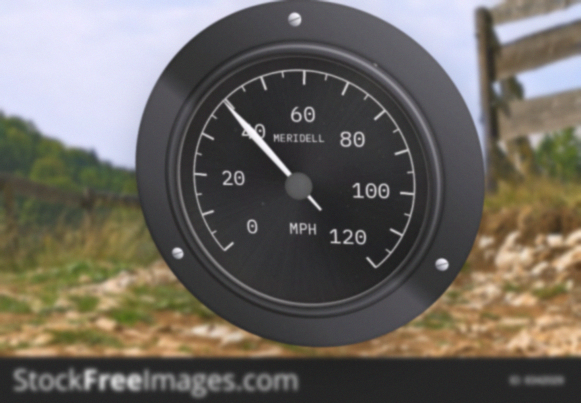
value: **40** mph
